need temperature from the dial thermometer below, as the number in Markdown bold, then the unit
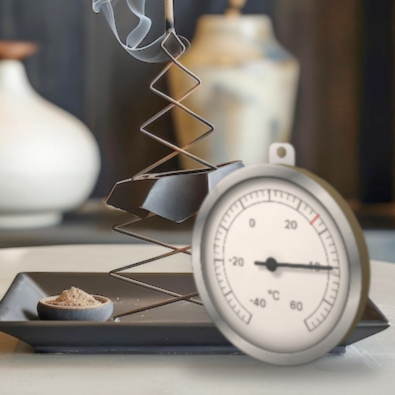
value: **40** °C
